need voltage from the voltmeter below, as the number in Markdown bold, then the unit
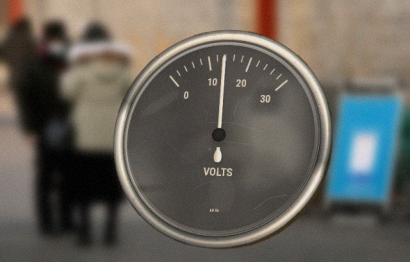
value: **14** V
